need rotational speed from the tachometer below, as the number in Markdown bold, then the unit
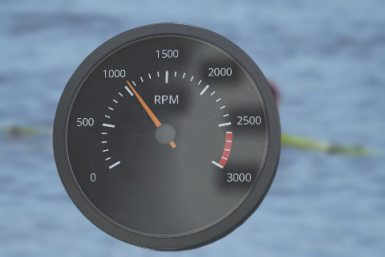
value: **1050** rpm
